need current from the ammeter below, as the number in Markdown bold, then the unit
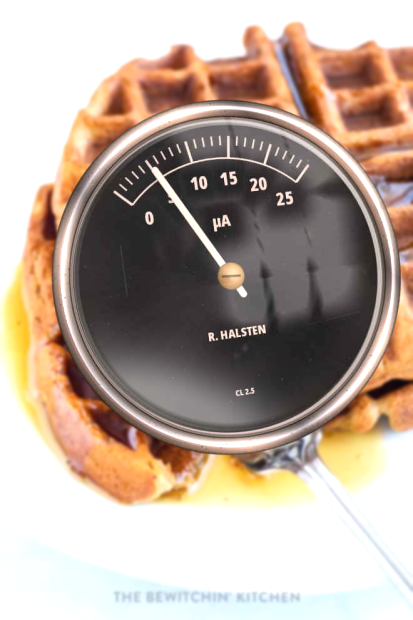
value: **5** µA
